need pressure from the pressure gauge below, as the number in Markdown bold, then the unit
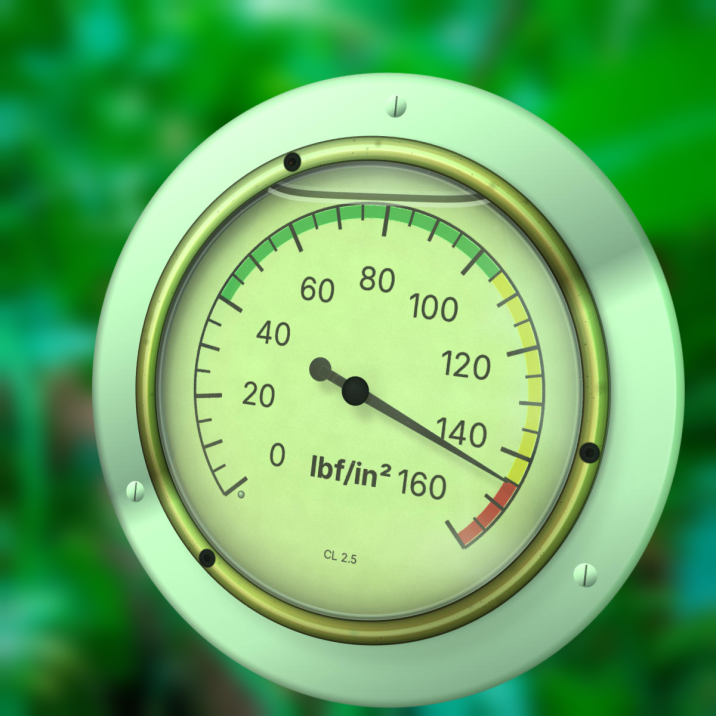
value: **145** psi
